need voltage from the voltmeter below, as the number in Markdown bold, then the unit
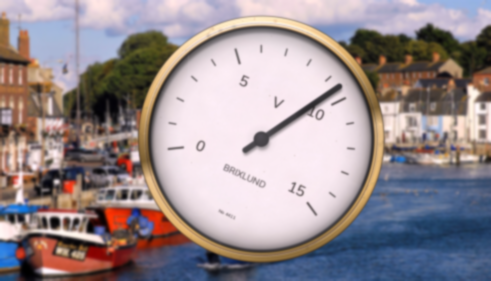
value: **9.5** V
